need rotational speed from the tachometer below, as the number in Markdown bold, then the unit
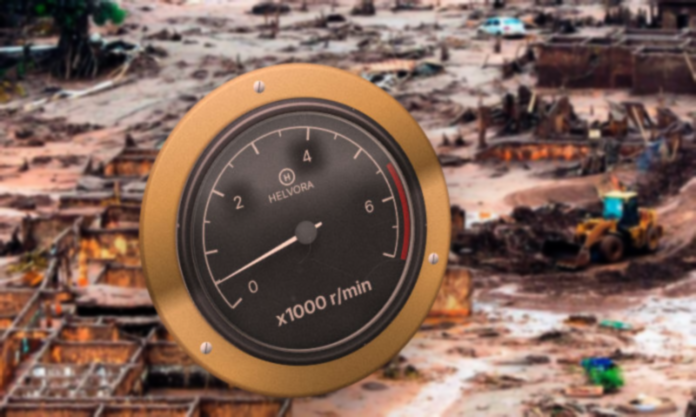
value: **500** rpm
